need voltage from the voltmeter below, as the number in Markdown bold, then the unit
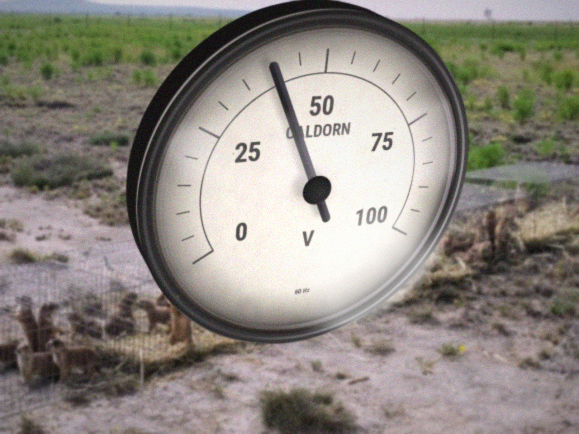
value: **40** V
